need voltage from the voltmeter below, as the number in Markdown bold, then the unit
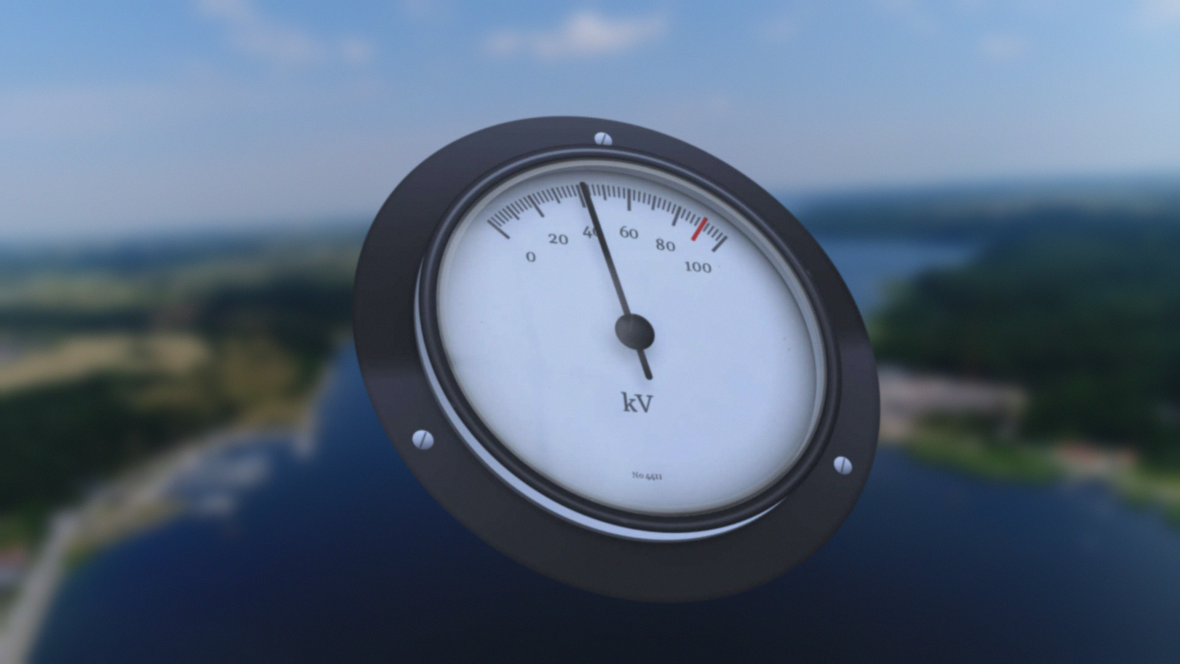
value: **40** kV
